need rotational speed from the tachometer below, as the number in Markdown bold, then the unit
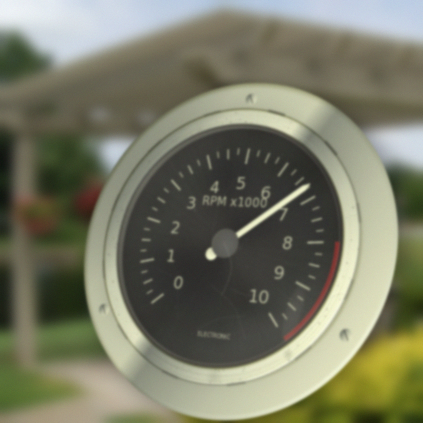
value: **6750** rpm
